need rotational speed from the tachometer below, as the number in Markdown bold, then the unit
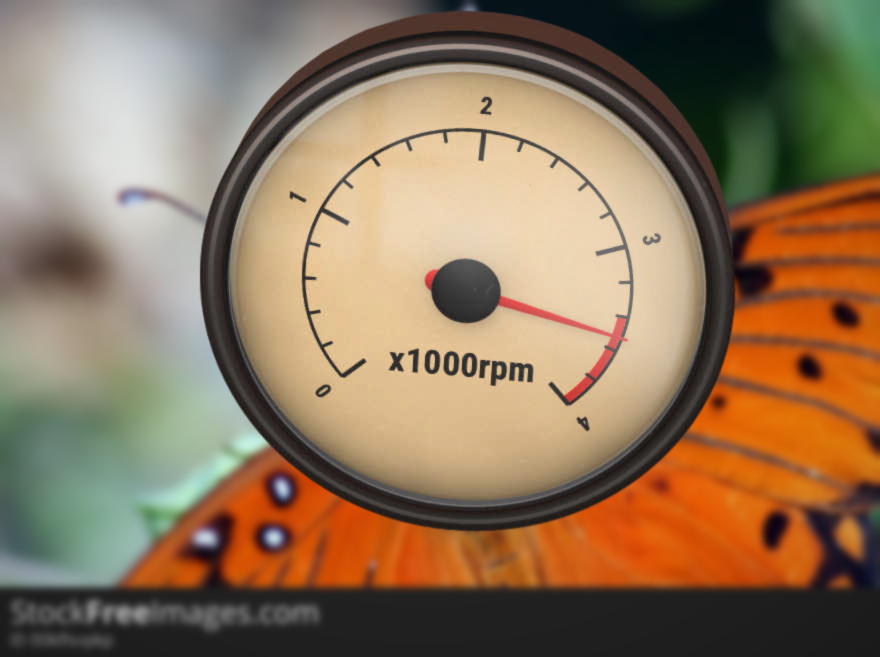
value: **3500** rpm
